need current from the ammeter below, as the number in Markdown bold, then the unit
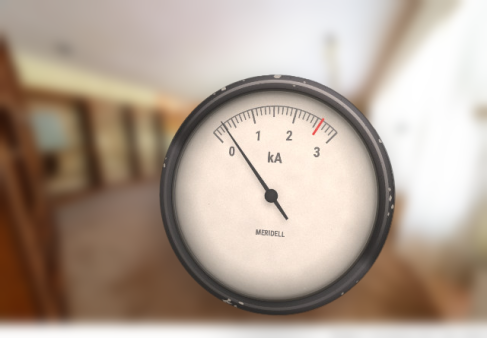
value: **0.3** kA
